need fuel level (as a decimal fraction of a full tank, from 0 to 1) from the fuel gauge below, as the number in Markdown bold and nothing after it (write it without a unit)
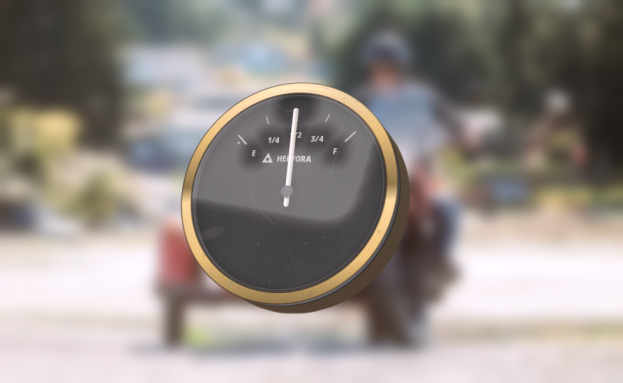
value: **0.5**
